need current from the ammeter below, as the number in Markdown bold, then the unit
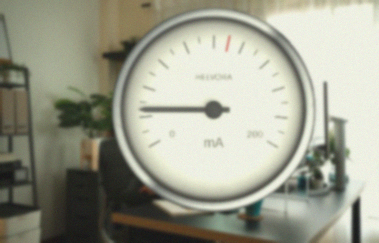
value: **25** mA
